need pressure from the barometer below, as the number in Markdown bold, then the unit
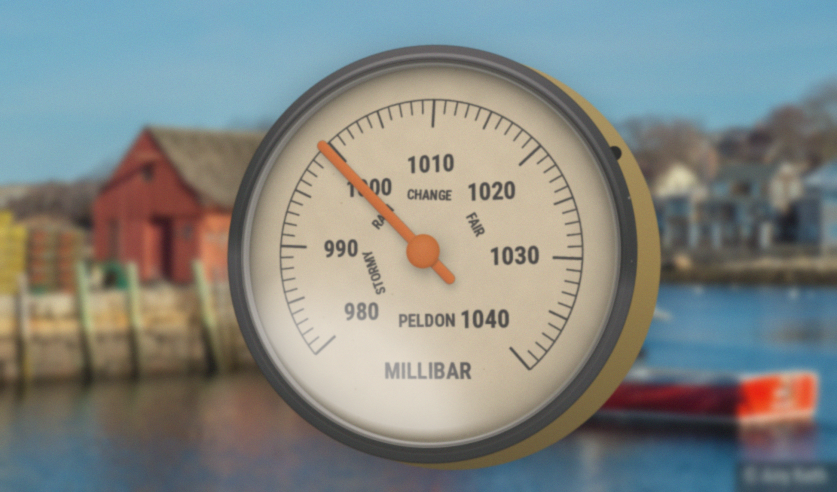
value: **999.5** mbar
